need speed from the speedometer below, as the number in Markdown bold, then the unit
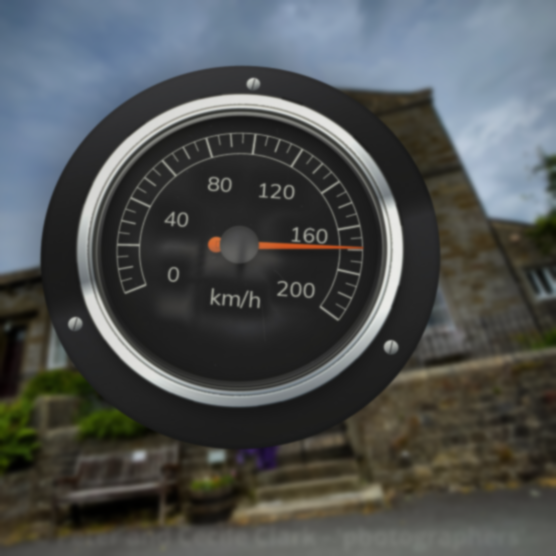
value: **170** km/h
